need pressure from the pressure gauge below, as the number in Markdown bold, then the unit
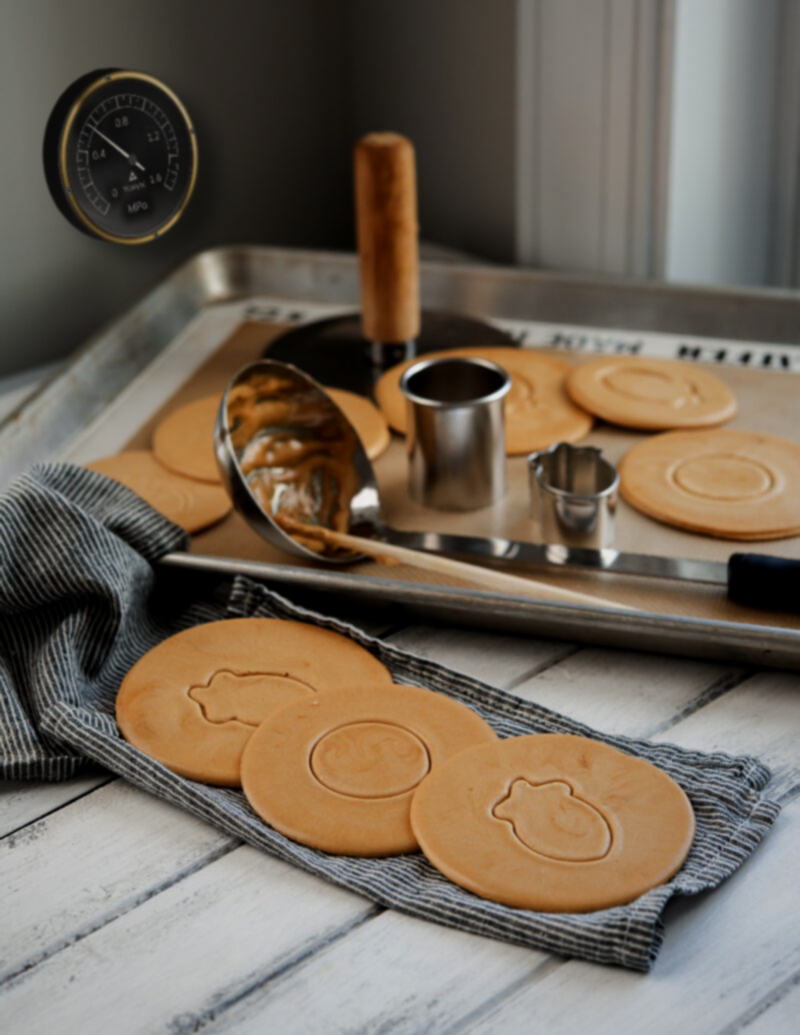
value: **0.55** MPa
